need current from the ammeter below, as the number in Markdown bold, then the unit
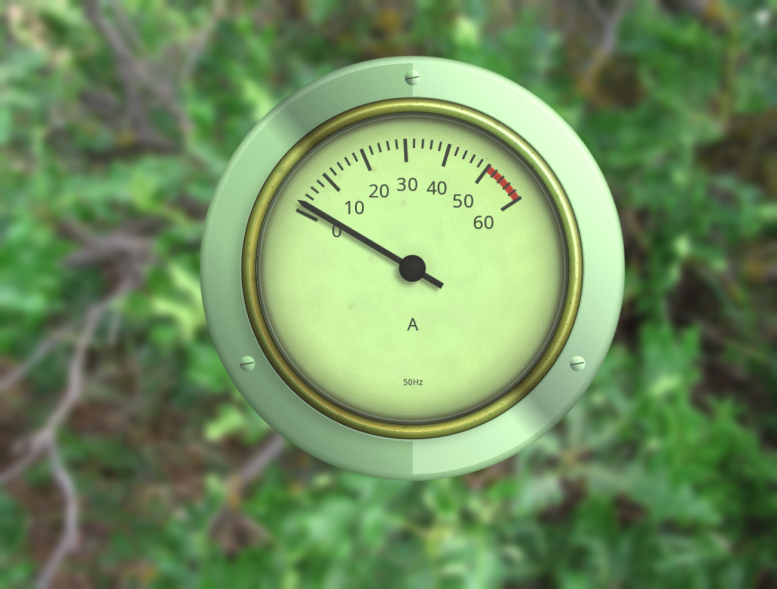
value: **2** A
